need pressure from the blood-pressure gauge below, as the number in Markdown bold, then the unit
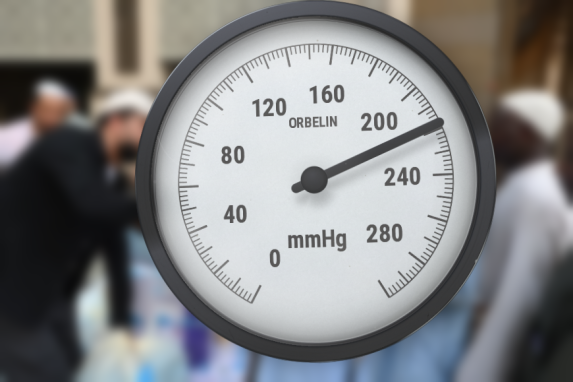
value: **218** mmHg
